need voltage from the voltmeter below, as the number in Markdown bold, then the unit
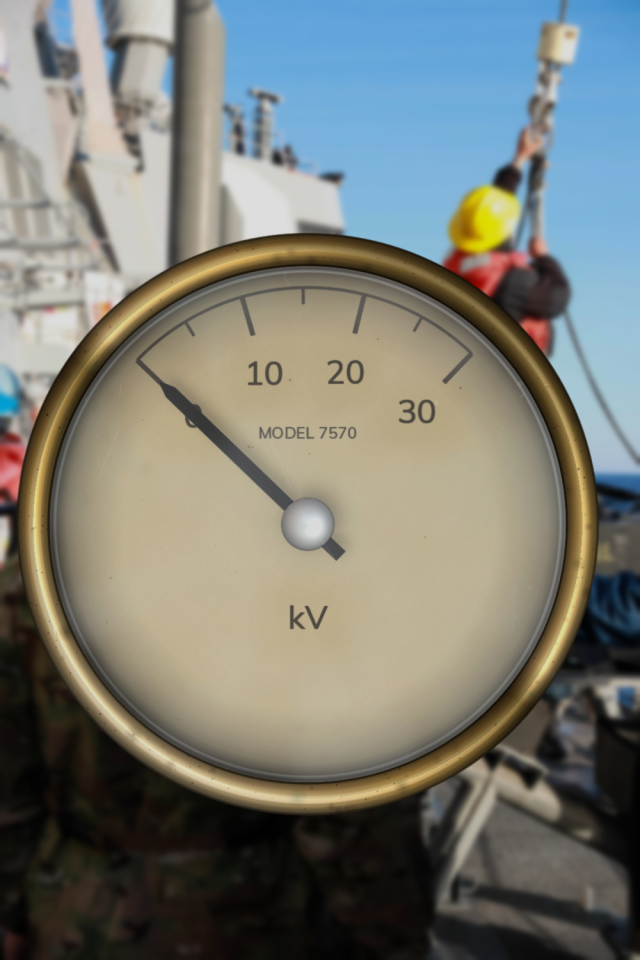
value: **0** kV
